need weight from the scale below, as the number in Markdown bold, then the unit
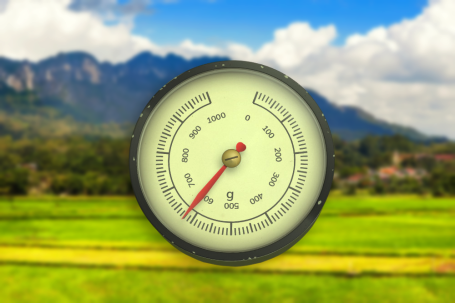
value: **620** g
